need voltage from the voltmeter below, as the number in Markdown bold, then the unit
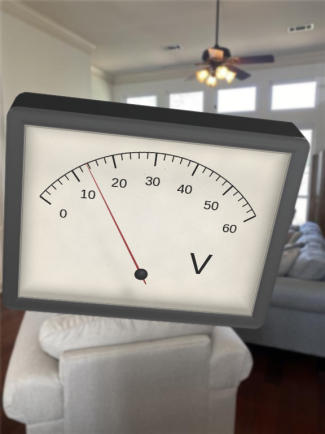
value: **14** V
